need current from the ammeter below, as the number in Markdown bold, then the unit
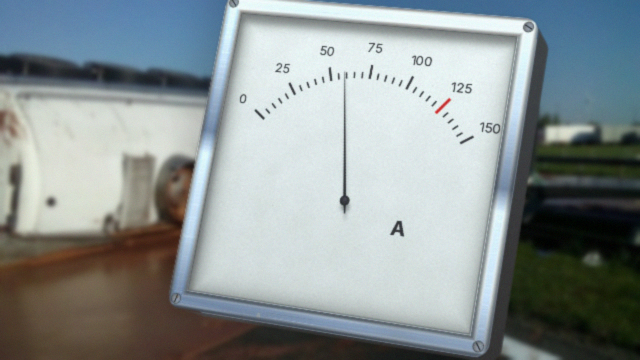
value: **60** A
